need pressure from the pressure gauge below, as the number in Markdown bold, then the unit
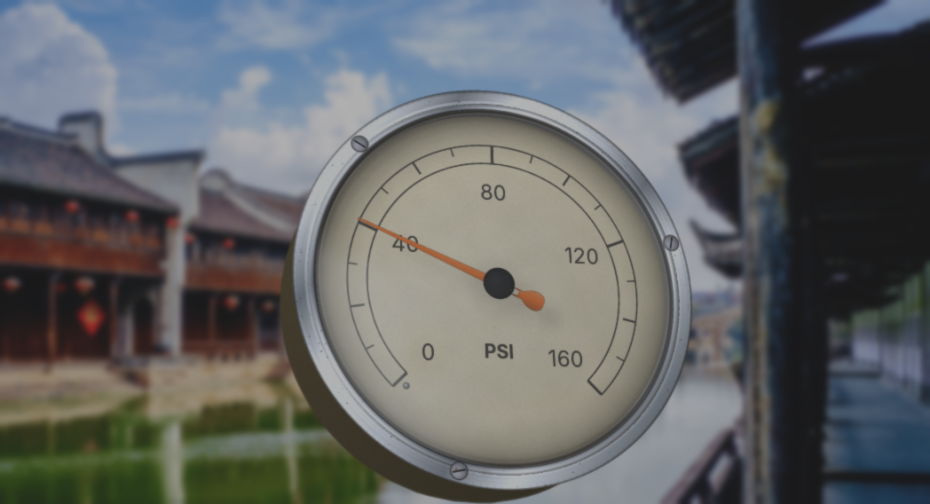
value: **40** psi
